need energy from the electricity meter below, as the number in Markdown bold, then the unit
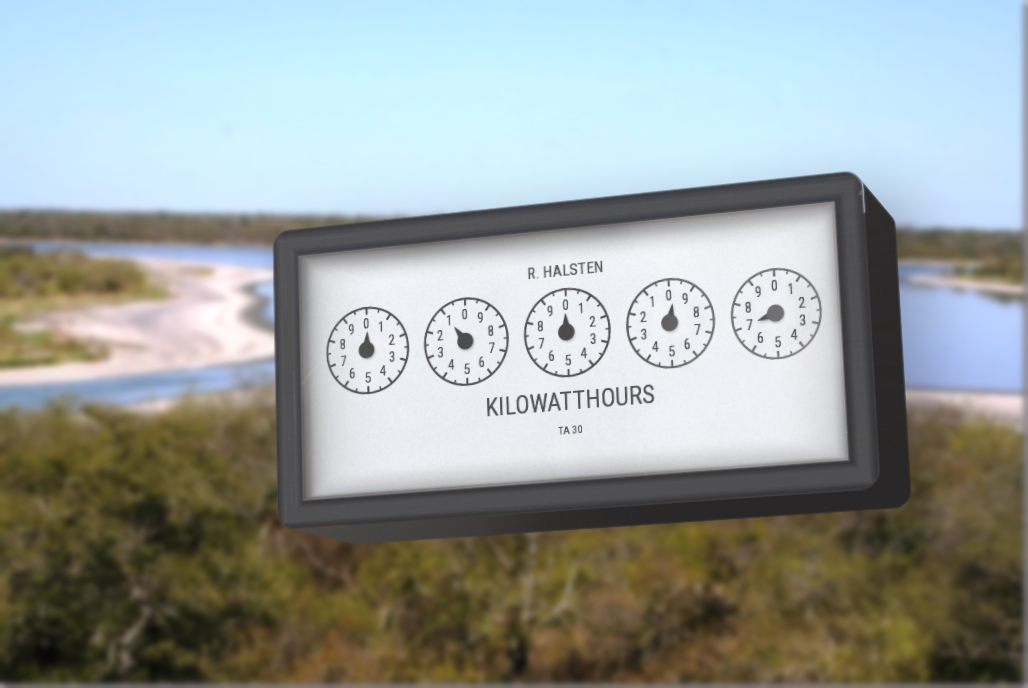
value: **997** kWh
